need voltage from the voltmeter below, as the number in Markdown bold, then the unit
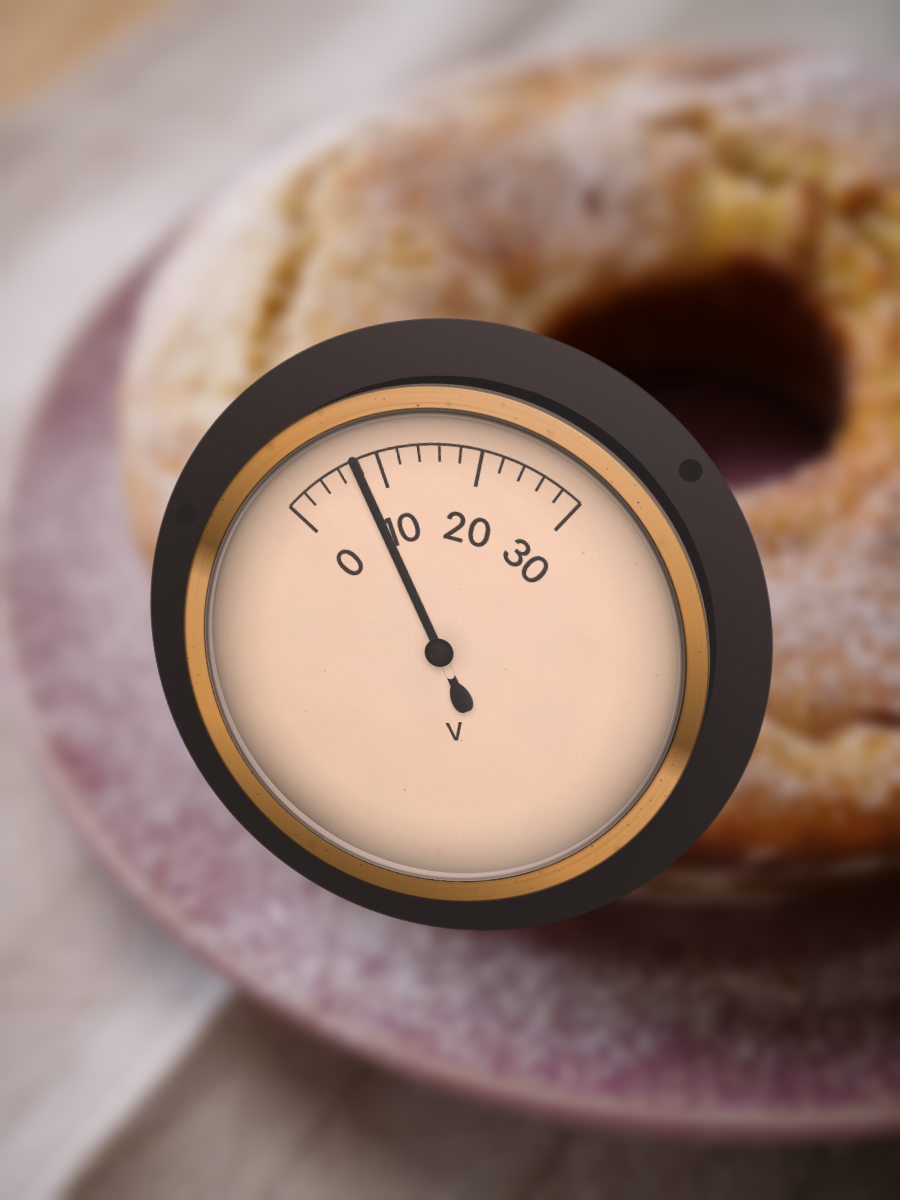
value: **8** V
